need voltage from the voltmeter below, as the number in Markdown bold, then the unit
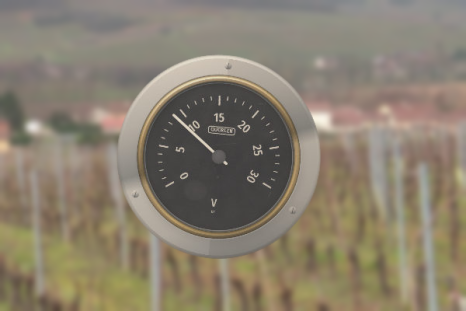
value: **9** V
